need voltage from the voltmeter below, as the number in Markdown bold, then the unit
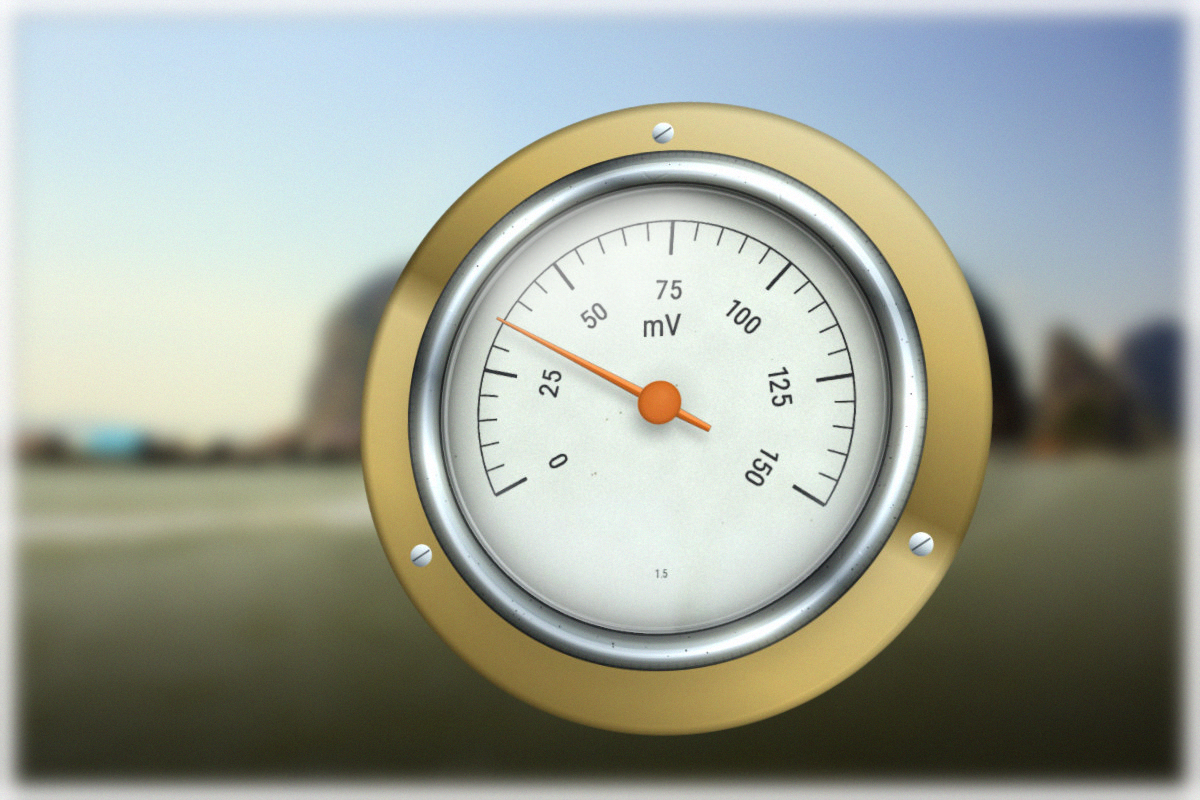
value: **35** mV
